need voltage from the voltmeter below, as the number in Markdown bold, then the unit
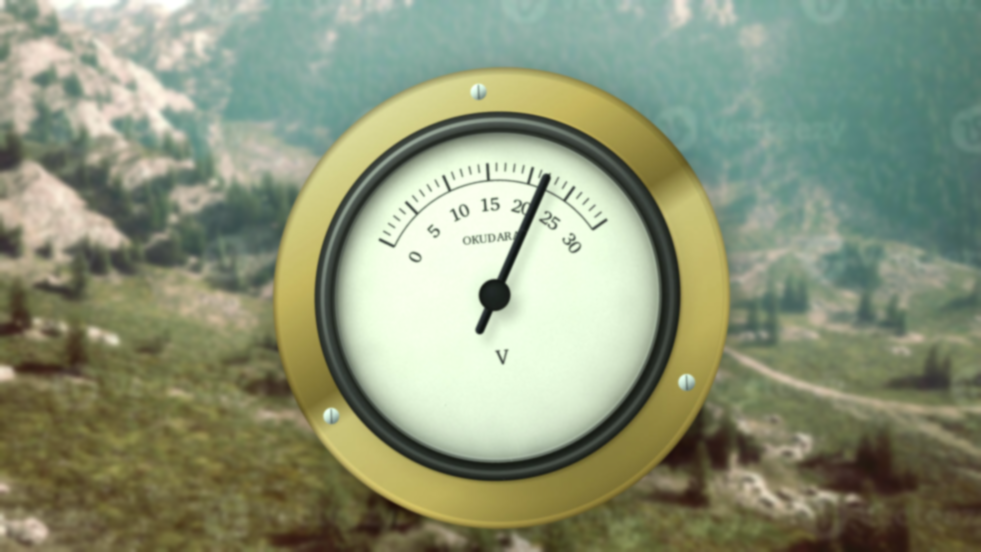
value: **22** V
